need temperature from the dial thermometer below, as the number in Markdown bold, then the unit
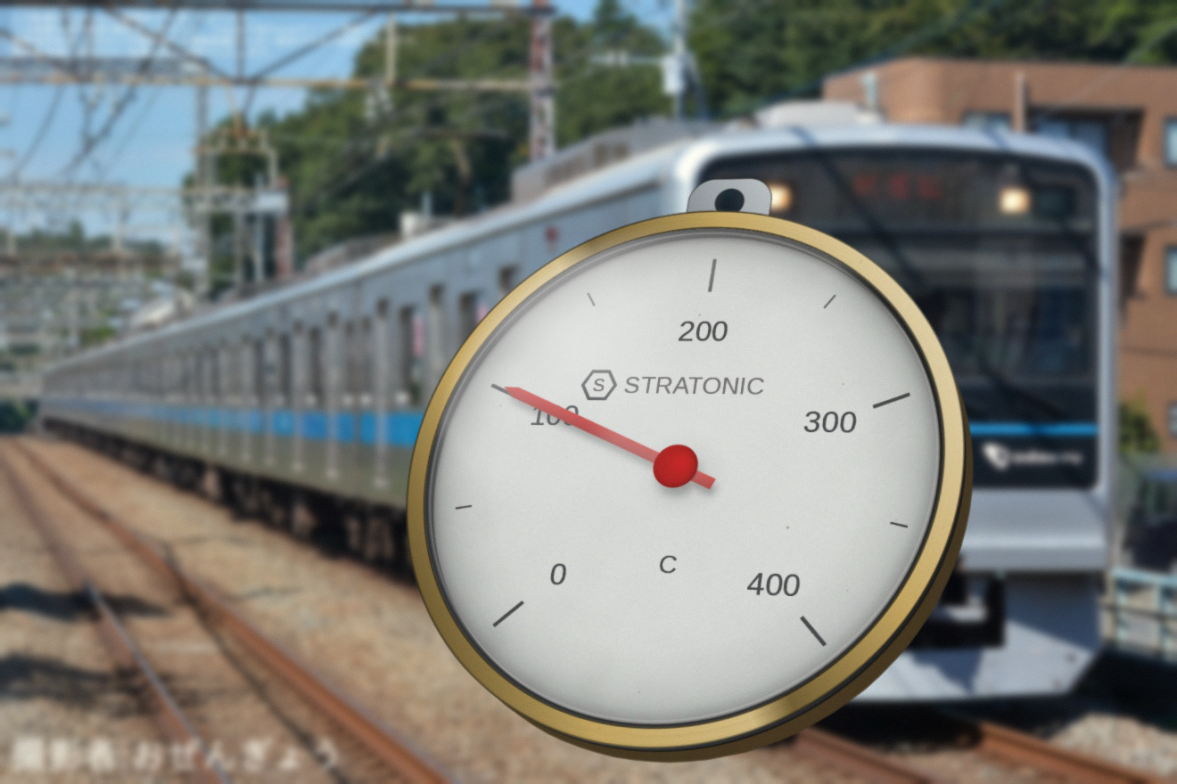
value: **100** °C
